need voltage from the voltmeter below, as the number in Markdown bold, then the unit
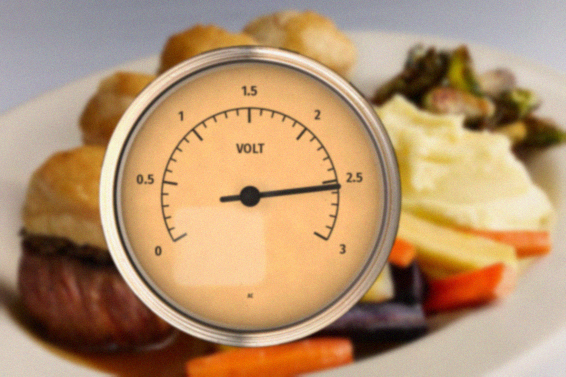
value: **2.55** V
